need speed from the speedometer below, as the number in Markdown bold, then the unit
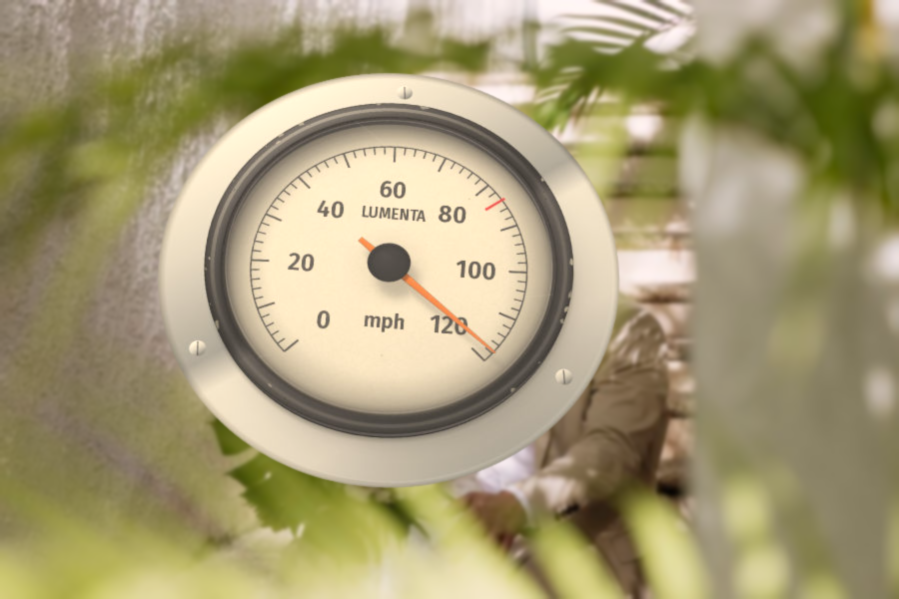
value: **118** mph
